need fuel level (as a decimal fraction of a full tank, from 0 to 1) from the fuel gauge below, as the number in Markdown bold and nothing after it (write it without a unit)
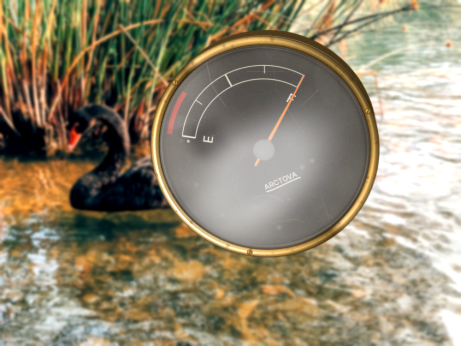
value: **1**
